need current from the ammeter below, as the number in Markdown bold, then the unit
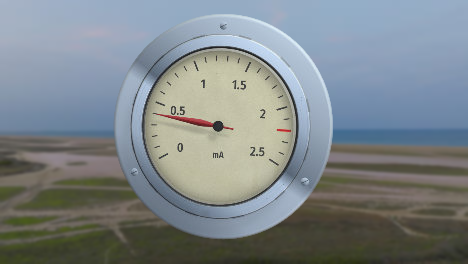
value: **0.4** mA
